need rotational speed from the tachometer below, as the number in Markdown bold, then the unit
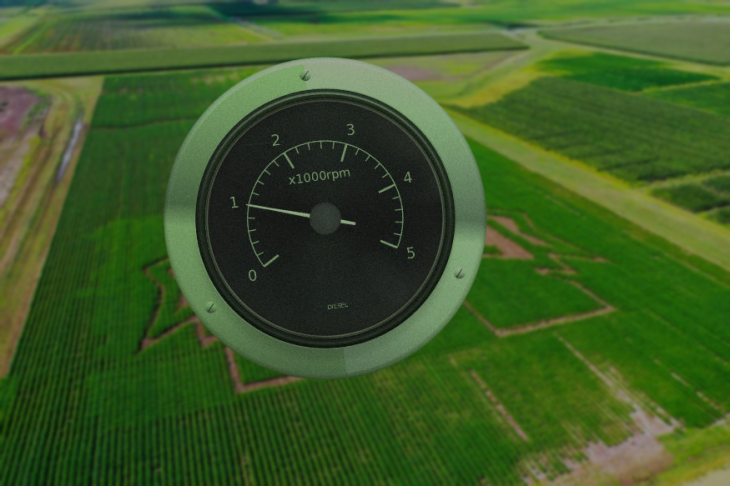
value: **1000** rpm
